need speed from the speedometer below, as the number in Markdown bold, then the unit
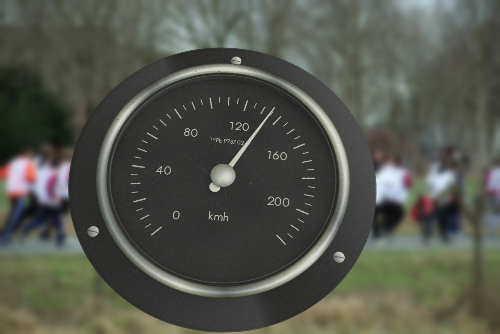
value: **135** km/h
